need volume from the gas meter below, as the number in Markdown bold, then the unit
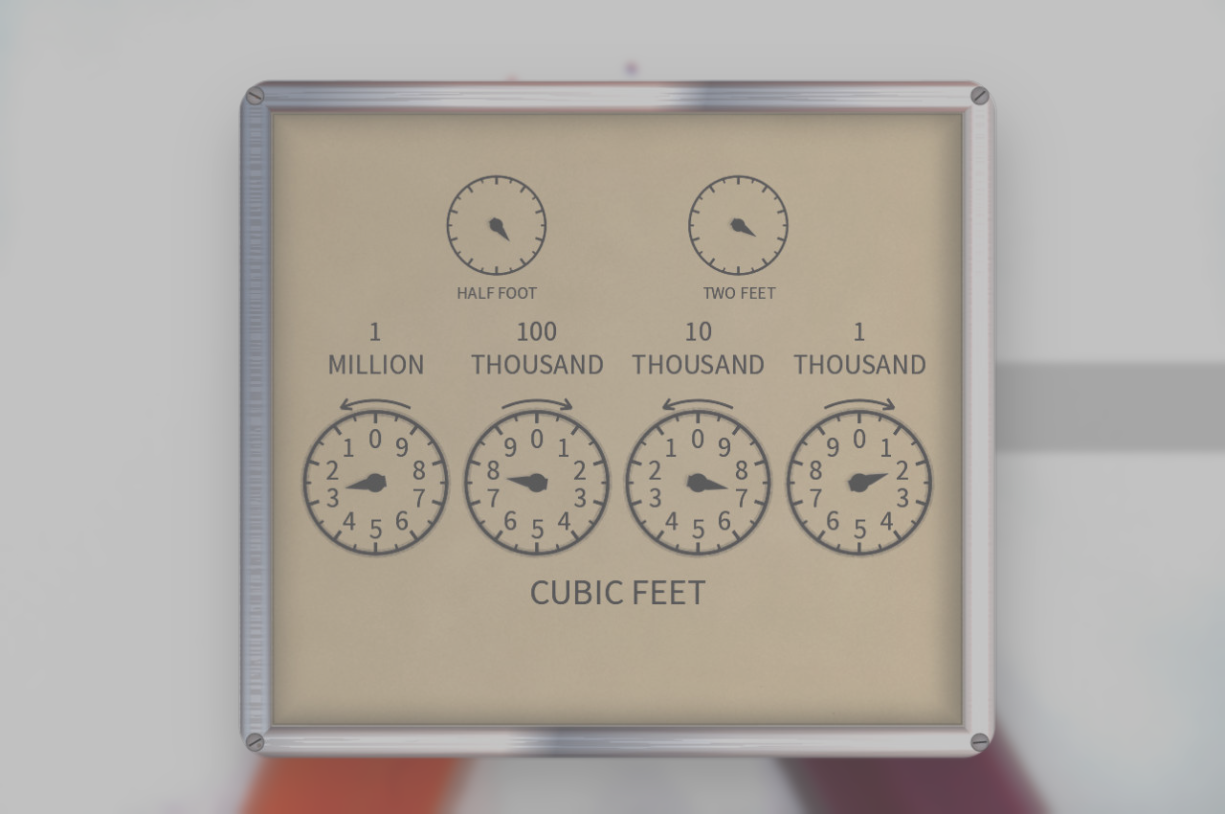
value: **277200** ft³
